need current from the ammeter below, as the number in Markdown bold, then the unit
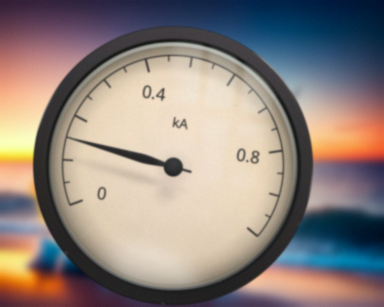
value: **0.15** kA
